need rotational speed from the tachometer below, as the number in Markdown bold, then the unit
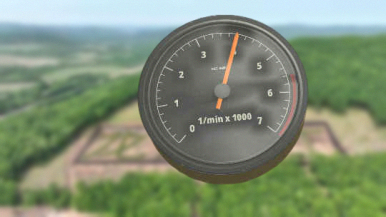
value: **4000** rpm
